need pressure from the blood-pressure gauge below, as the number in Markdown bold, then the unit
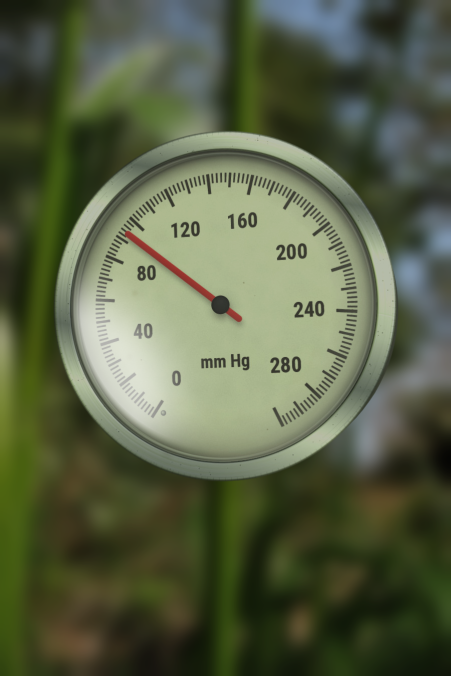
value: **94** mmHg
